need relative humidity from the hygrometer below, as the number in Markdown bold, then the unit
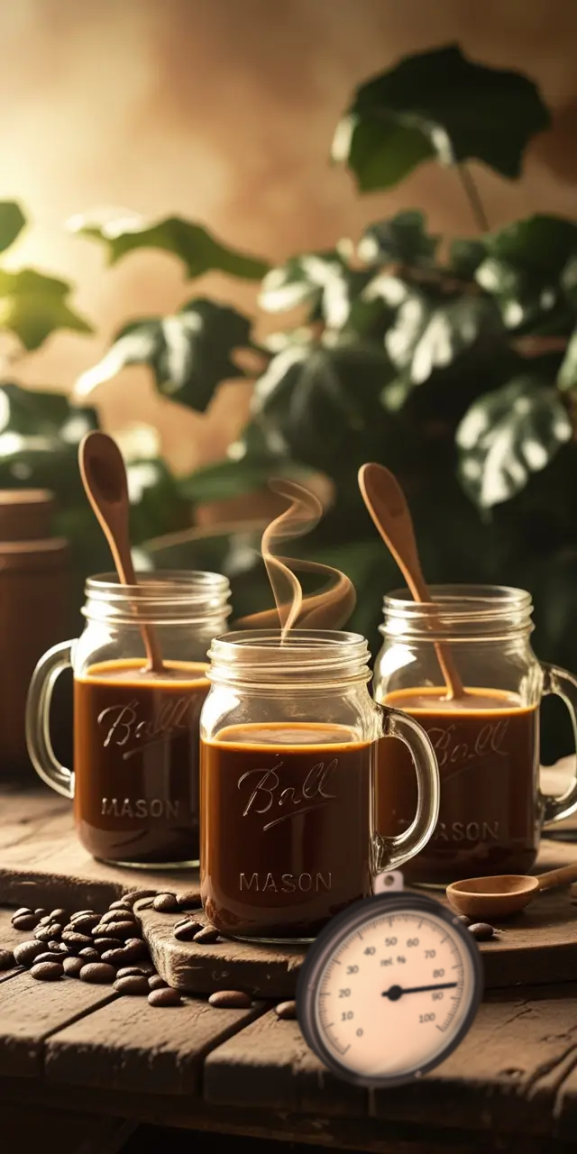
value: **85** %
